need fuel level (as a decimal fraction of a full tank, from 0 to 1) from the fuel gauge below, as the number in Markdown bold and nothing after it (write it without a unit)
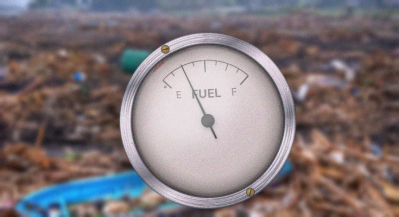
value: **0.25**
